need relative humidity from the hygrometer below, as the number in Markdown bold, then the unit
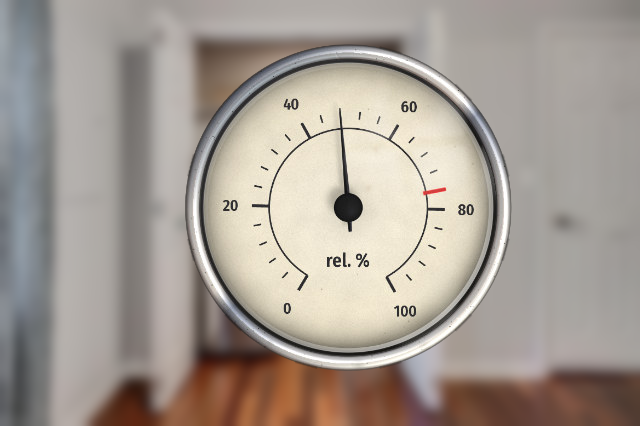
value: **48** %
